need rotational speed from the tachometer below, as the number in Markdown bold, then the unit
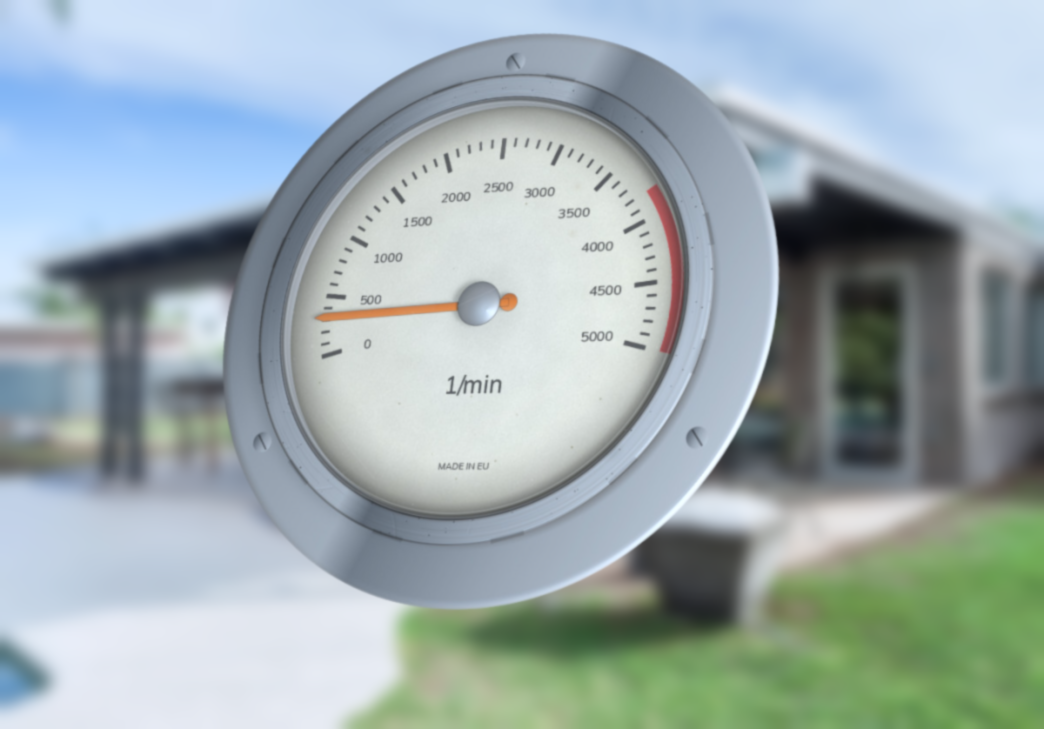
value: **300** rpm
